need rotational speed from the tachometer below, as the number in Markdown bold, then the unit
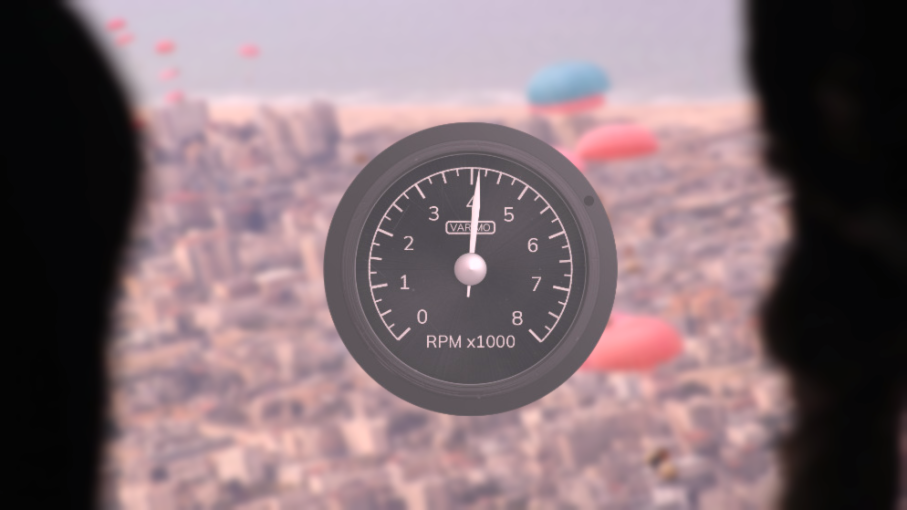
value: **4125** rpm
